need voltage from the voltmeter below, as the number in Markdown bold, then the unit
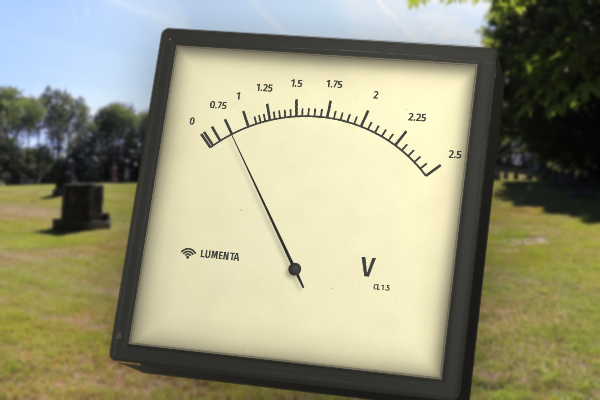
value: **0.75** V
